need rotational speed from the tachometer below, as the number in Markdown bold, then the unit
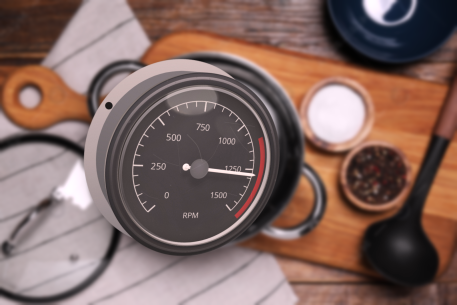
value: **1275** rpm
